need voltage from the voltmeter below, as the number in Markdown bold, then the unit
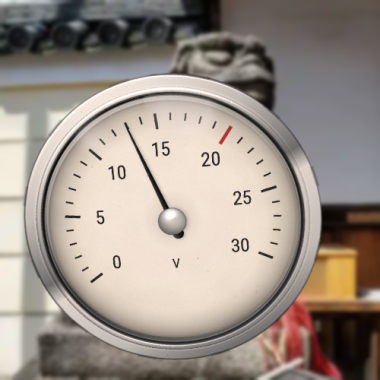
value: **13** V
